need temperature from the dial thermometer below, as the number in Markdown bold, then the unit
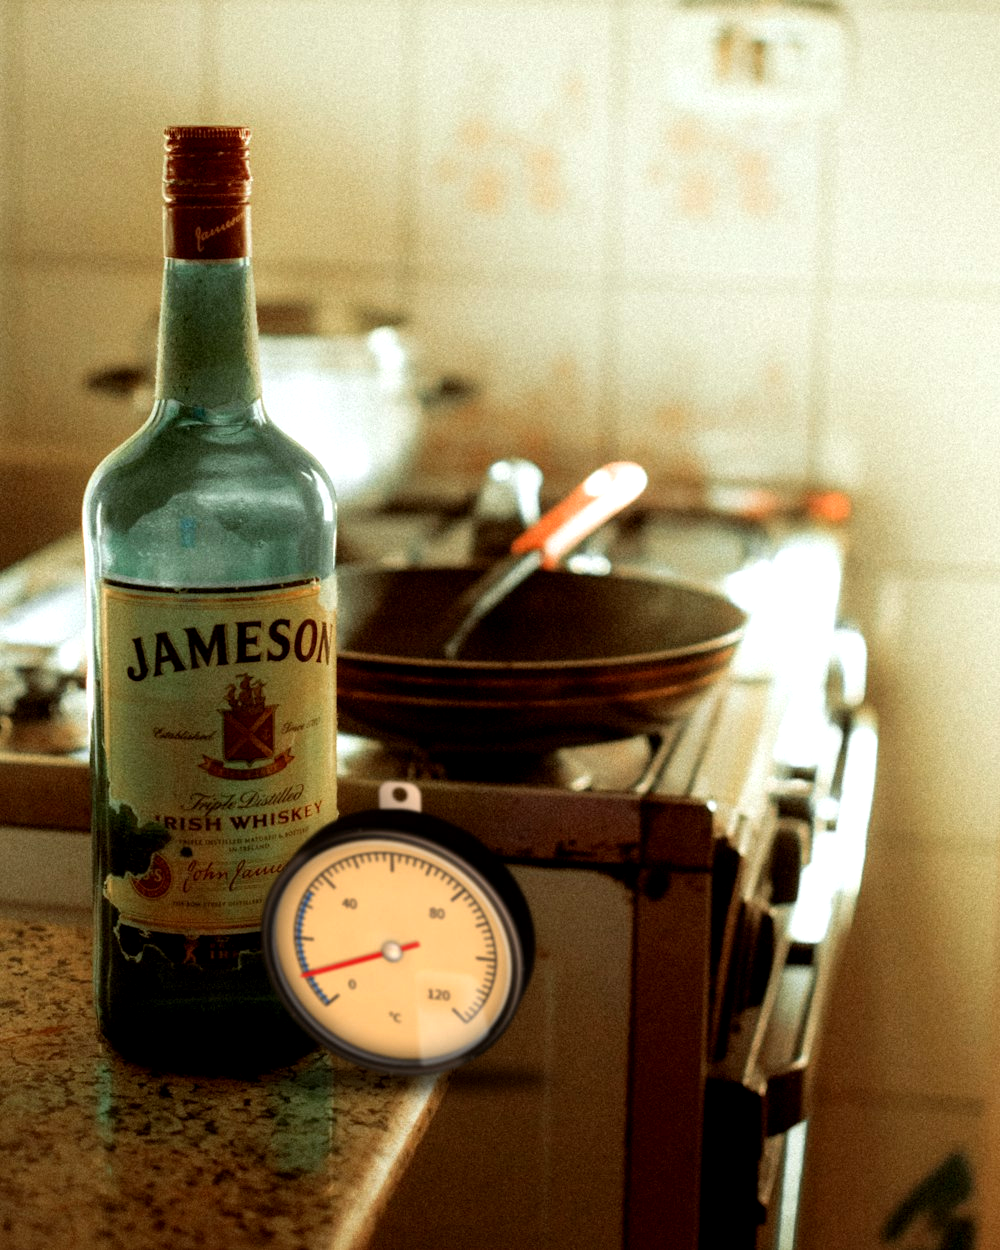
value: **10** °C
